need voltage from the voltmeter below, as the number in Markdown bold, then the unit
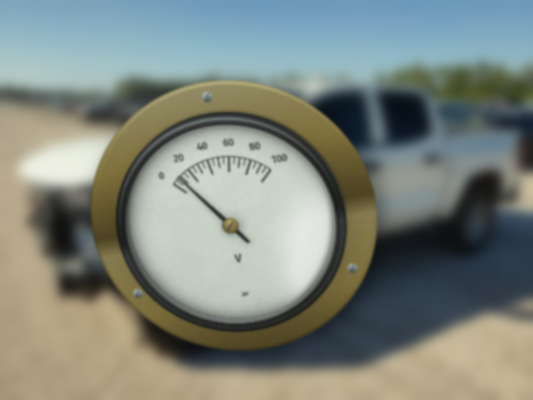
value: **10** V
